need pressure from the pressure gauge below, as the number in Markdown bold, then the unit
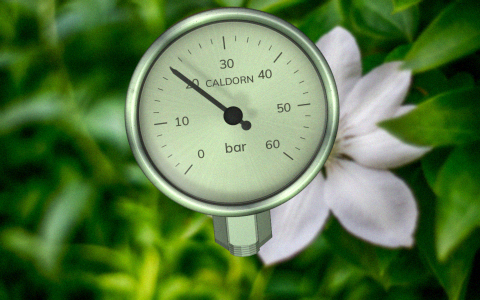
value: **20** bar
